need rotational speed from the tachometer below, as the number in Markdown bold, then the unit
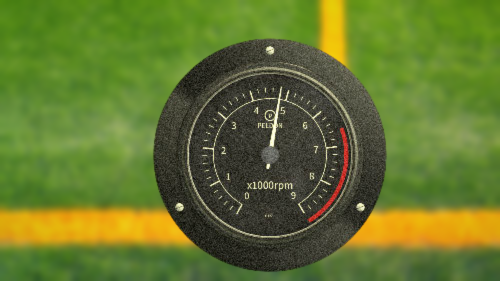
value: **4800** rpm
